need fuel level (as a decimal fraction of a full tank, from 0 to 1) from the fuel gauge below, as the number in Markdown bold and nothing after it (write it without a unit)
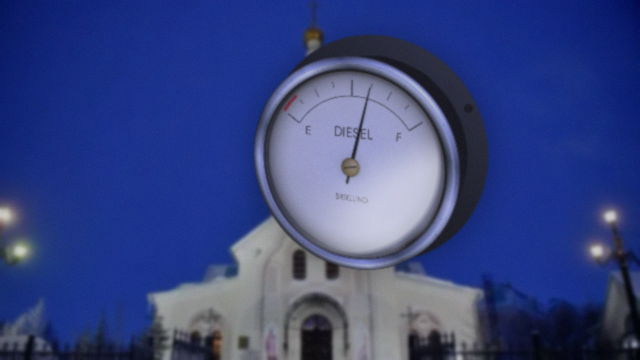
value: **0.625**
